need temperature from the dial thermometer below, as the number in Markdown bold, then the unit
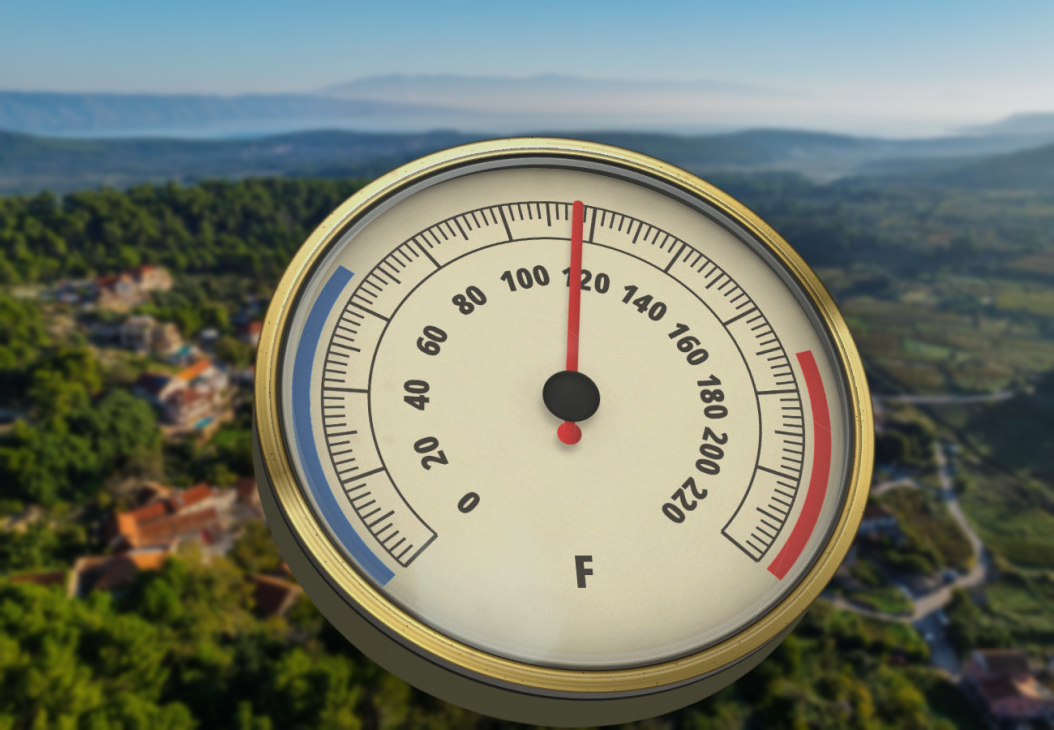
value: **116** °F
